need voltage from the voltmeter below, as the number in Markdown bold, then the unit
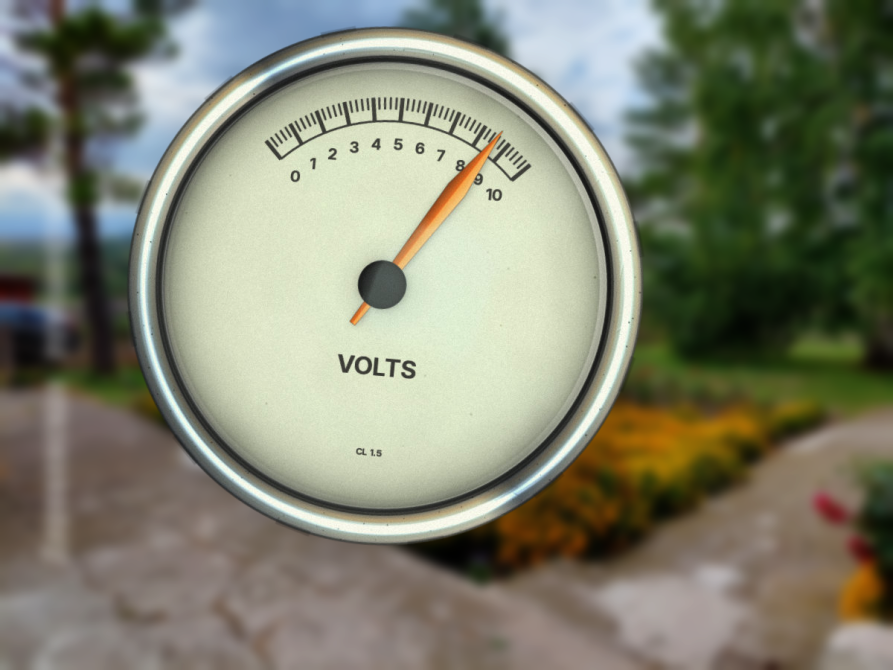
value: **8.6** V
